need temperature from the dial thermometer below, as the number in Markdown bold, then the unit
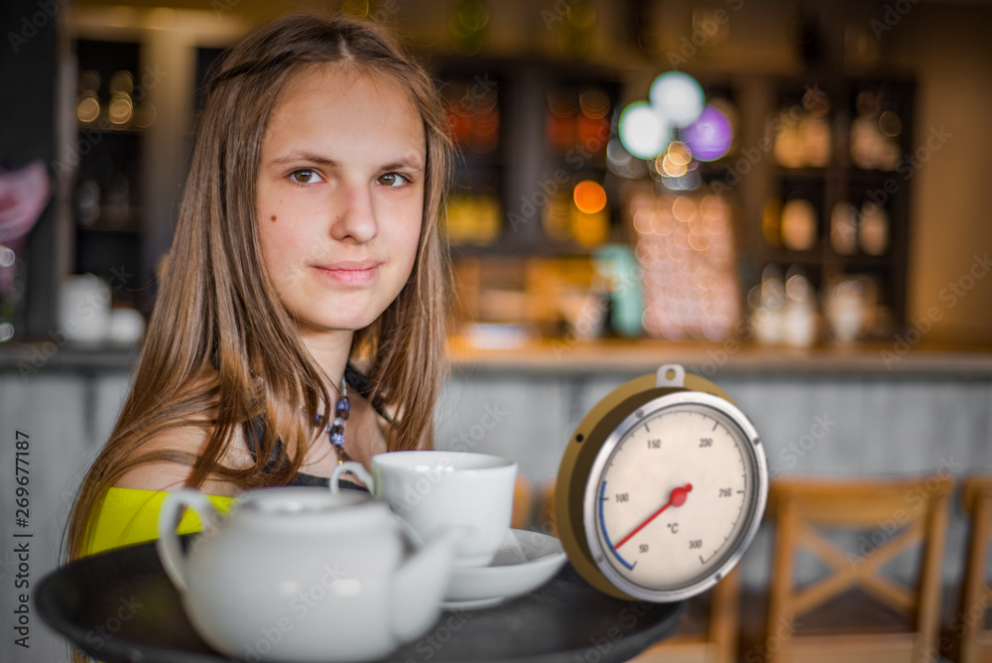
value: **70** °C
